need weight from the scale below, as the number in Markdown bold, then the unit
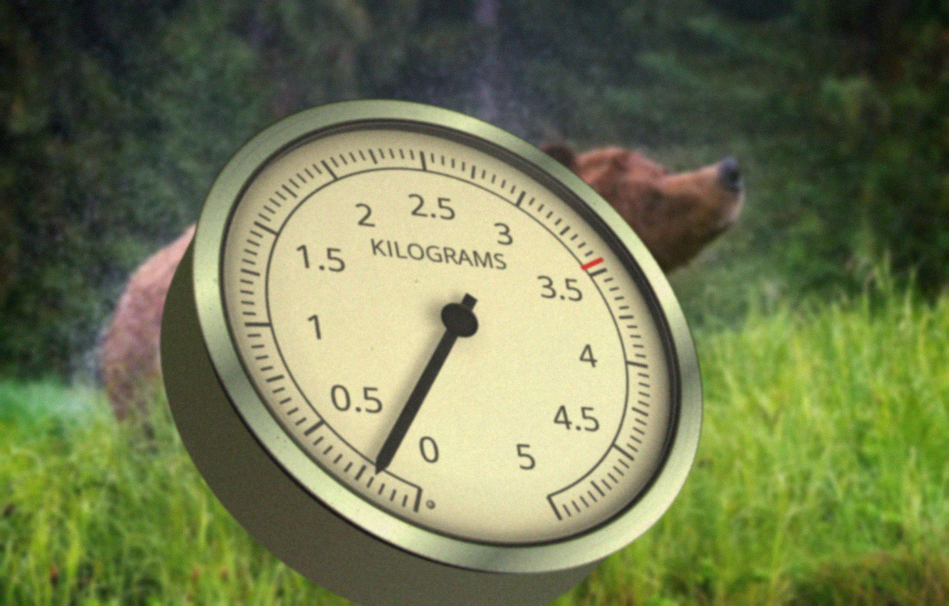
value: **0.2** kg
